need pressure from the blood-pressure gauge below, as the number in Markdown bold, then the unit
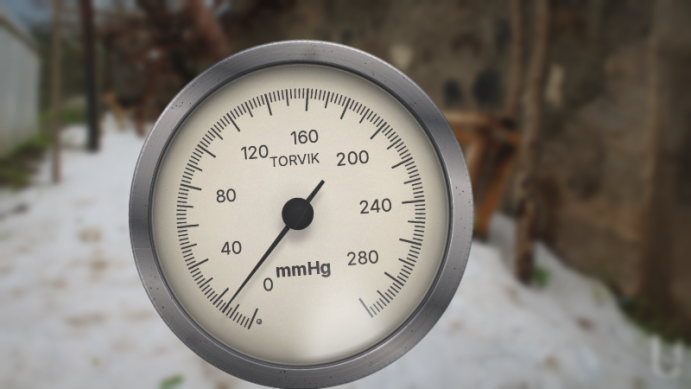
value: **14** mmHg
